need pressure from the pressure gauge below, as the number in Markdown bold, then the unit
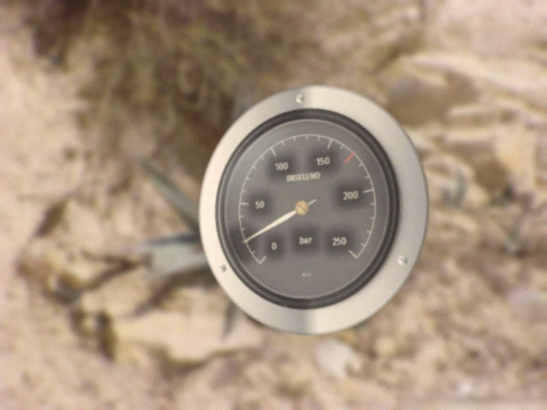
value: **20** bar
